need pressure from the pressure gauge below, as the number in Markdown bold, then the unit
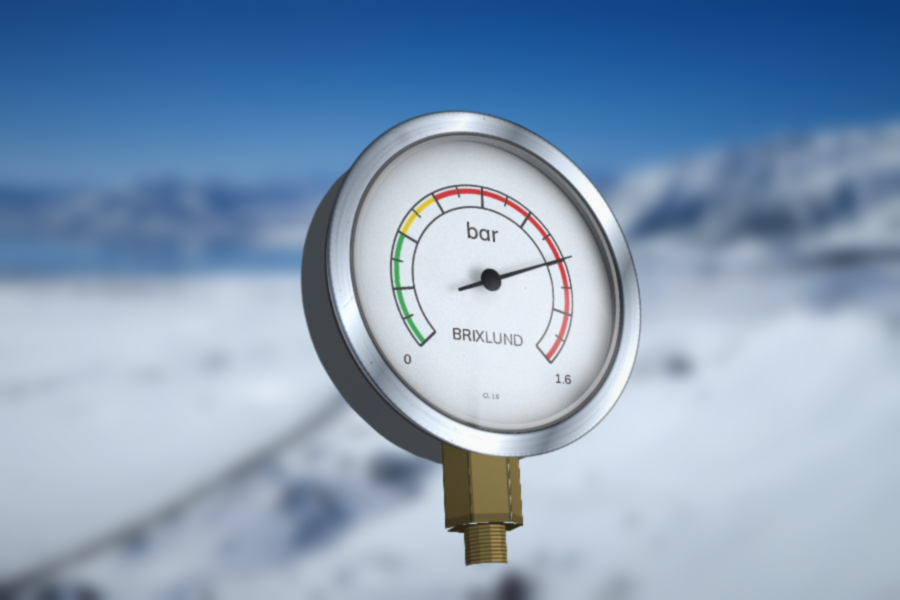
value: **1.2** bar
